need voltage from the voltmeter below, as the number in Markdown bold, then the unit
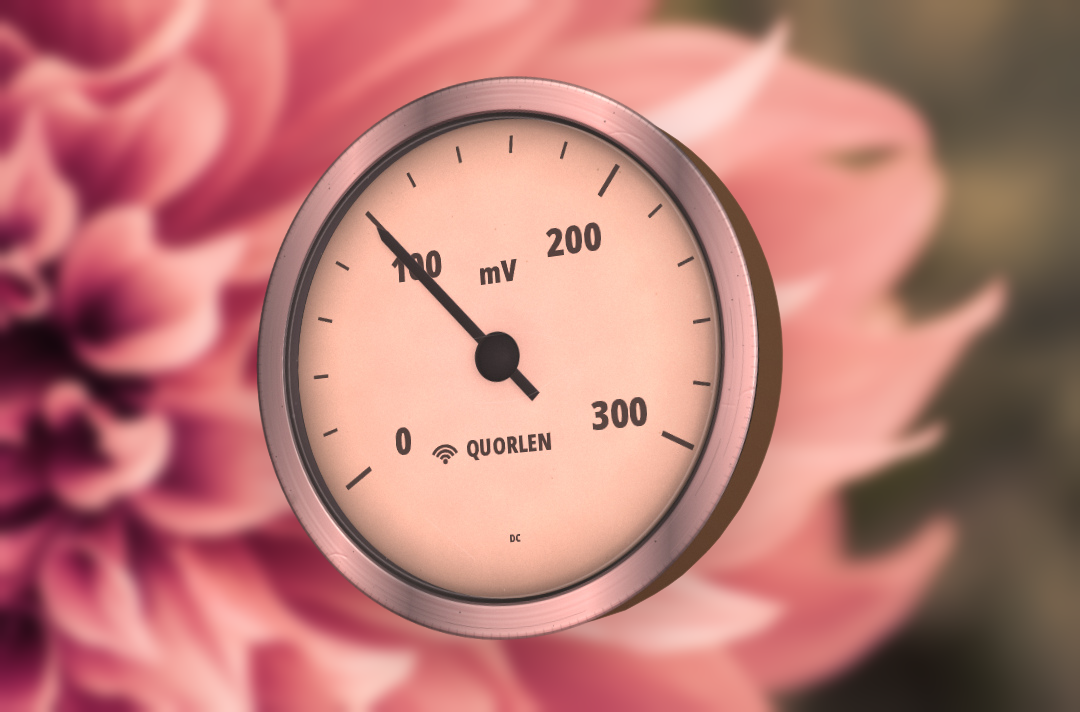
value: **100** mV
